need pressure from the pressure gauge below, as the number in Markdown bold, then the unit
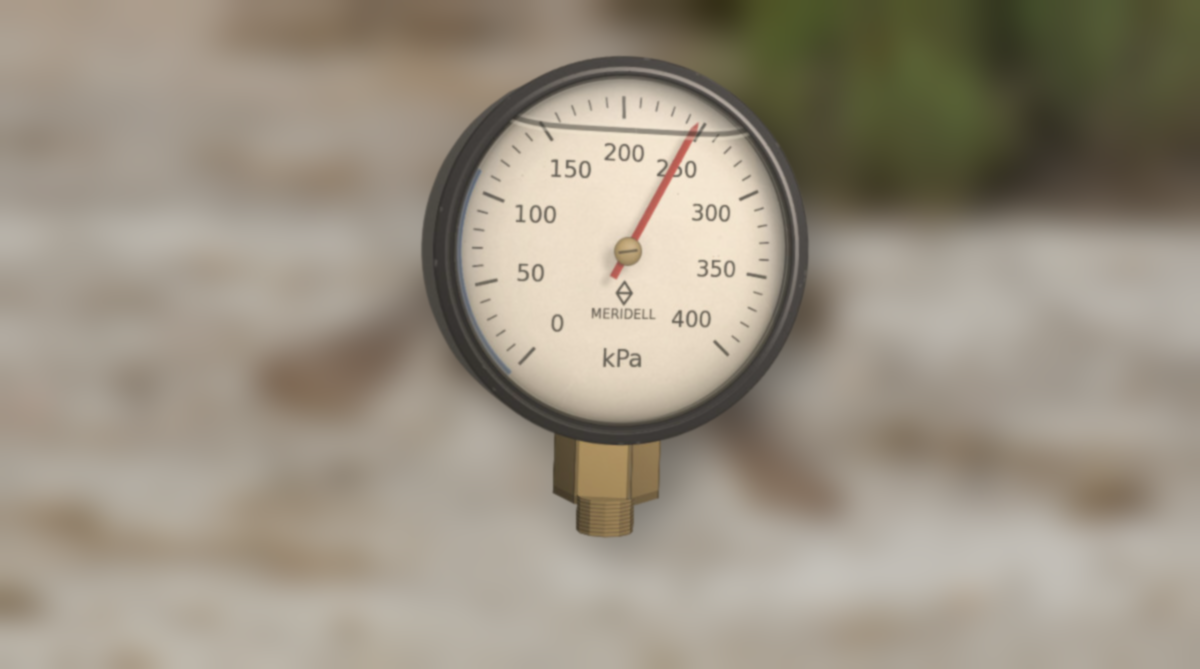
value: **245** kPa
